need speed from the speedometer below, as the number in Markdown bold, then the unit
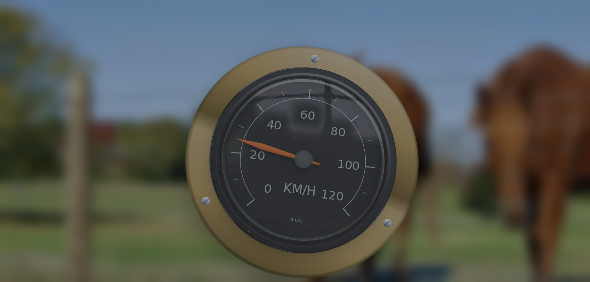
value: **25** km/h
